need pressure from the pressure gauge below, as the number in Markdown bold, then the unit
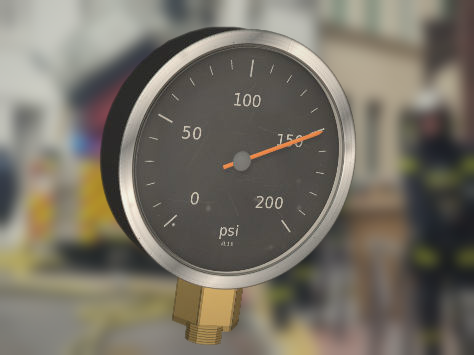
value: **150** psi
